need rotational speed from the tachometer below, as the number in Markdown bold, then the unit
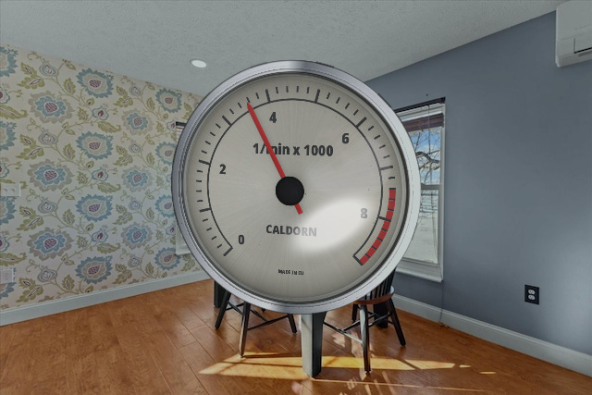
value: **3600** rpm
